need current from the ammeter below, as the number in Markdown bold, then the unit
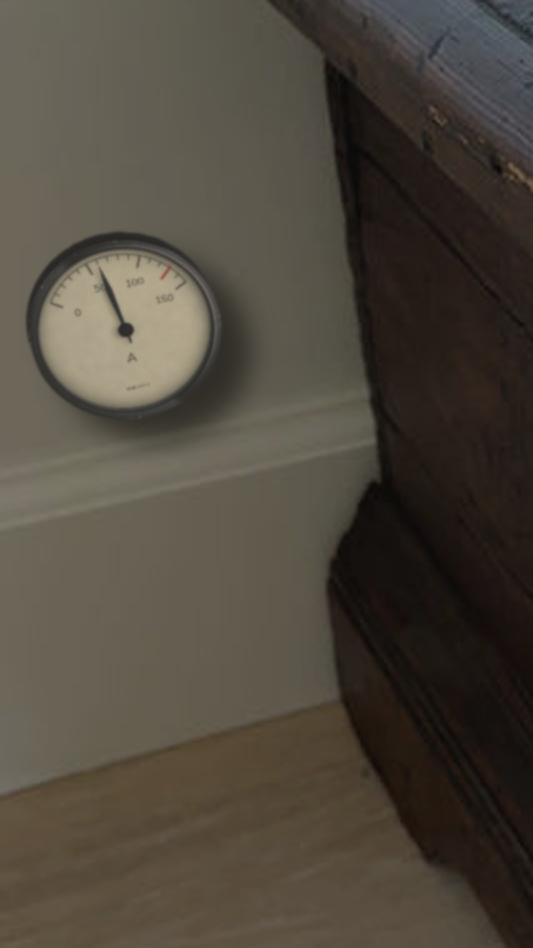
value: **60** A
